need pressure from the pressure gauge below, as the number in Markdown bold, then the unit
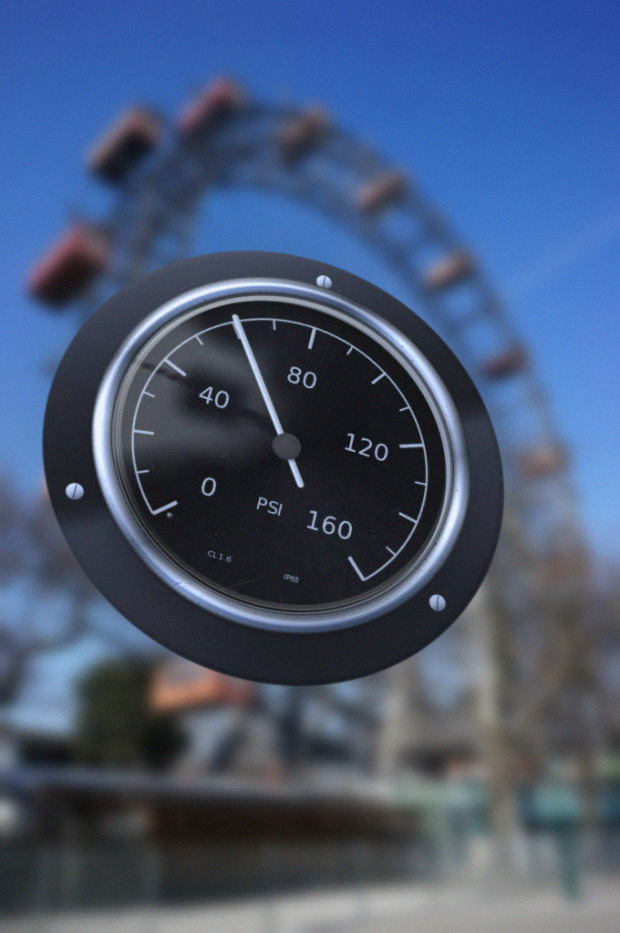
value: **60** psi
